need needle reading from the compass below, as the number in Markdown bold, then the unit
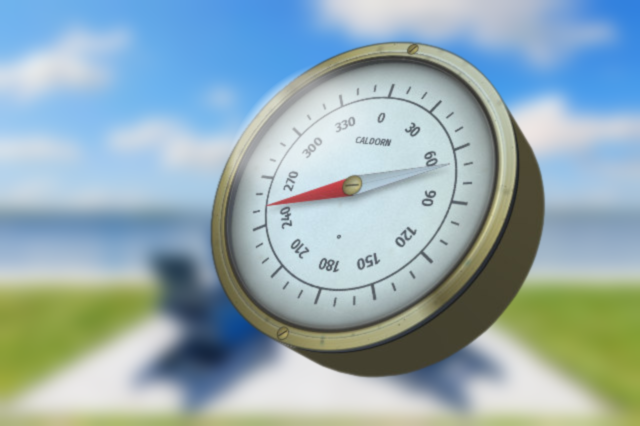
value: **250** °
